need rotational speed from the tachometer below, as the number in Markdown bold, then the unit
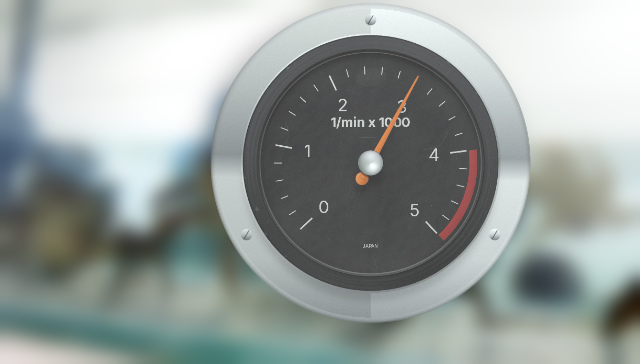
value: **3000** rpm
